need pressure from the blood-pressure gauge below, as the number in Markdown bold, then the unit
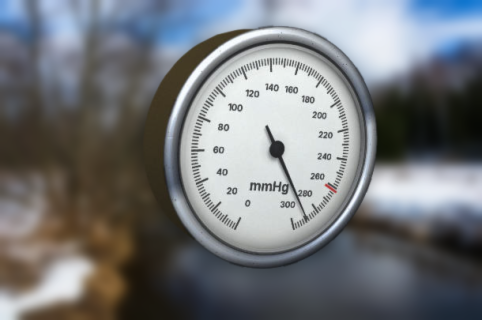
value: **290** mmHg
